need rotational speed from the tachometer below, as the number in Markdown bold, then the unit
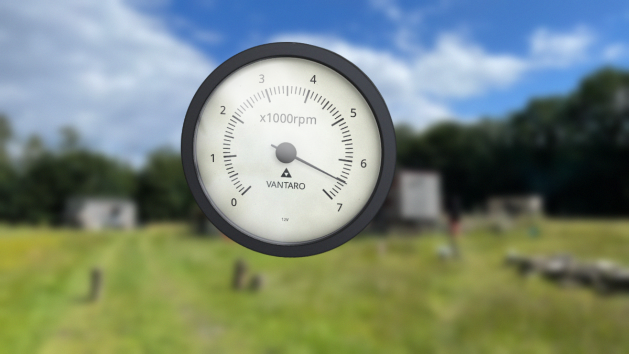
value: **6500** rpm
